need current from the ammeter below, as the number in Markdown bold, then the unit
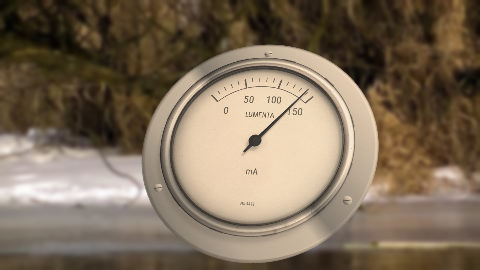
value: **140** mA
